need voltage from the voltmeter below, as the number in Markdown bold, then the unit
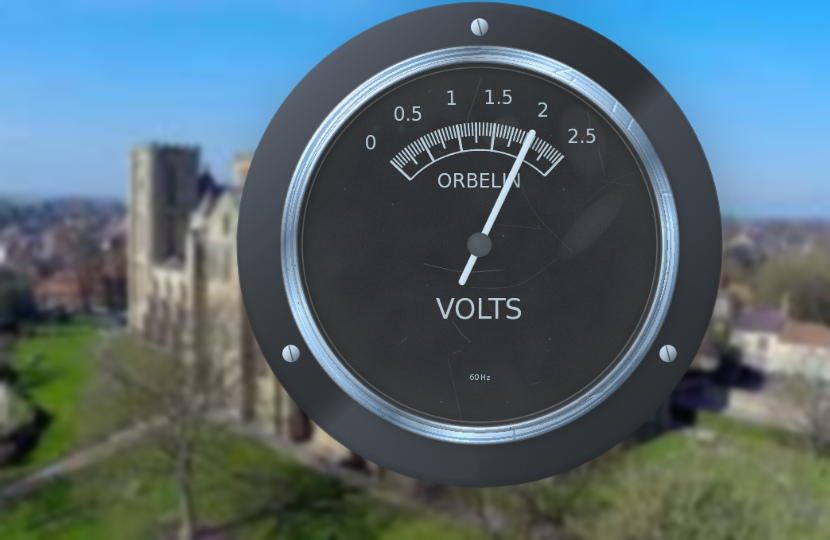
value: **2** V
